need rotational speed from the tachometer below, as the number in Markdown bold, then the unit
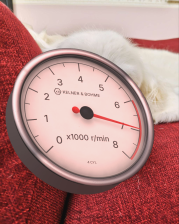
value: **7000** rpm
